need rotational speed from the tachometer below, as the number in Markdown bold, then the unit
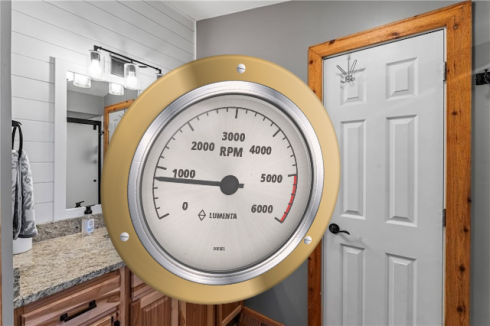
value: **800** rpm
